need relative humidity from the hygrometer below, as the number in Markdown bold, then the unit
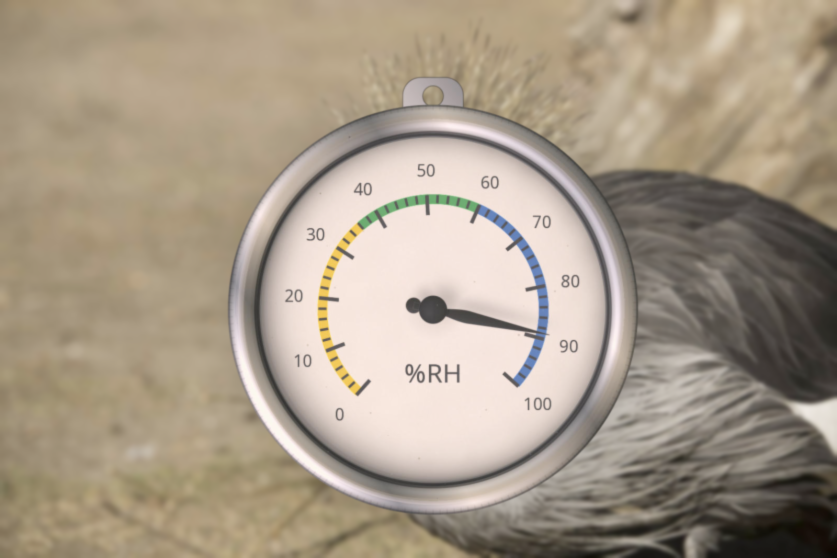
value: **89** %
